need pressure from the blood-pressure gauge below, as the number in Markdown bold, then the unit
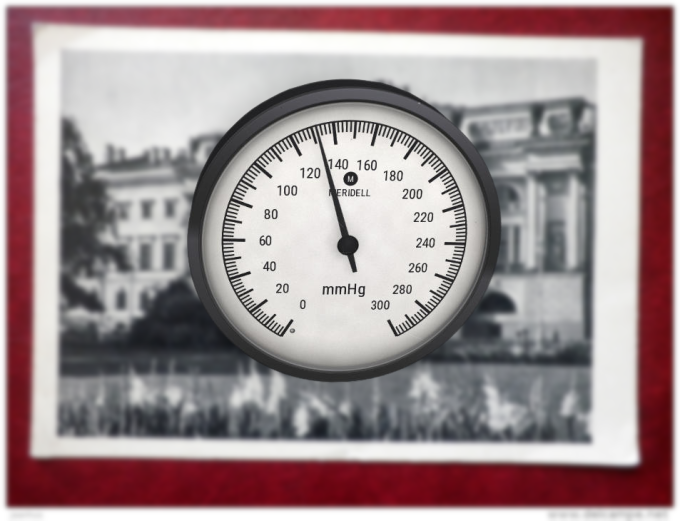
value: **132** mmHg
